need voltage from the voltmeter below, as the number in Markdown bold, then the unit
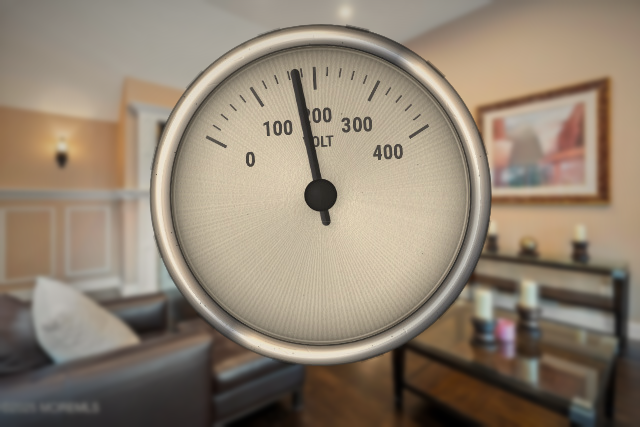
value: **170** V
